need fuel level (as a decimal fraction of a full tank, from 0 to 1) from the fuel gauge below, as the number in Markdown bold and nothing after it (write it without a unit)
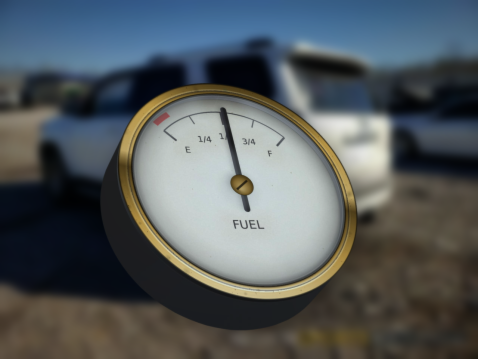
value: **0.5**
